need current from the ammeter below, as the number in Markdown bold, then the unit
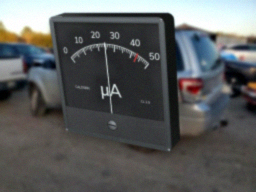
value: **25** µA
